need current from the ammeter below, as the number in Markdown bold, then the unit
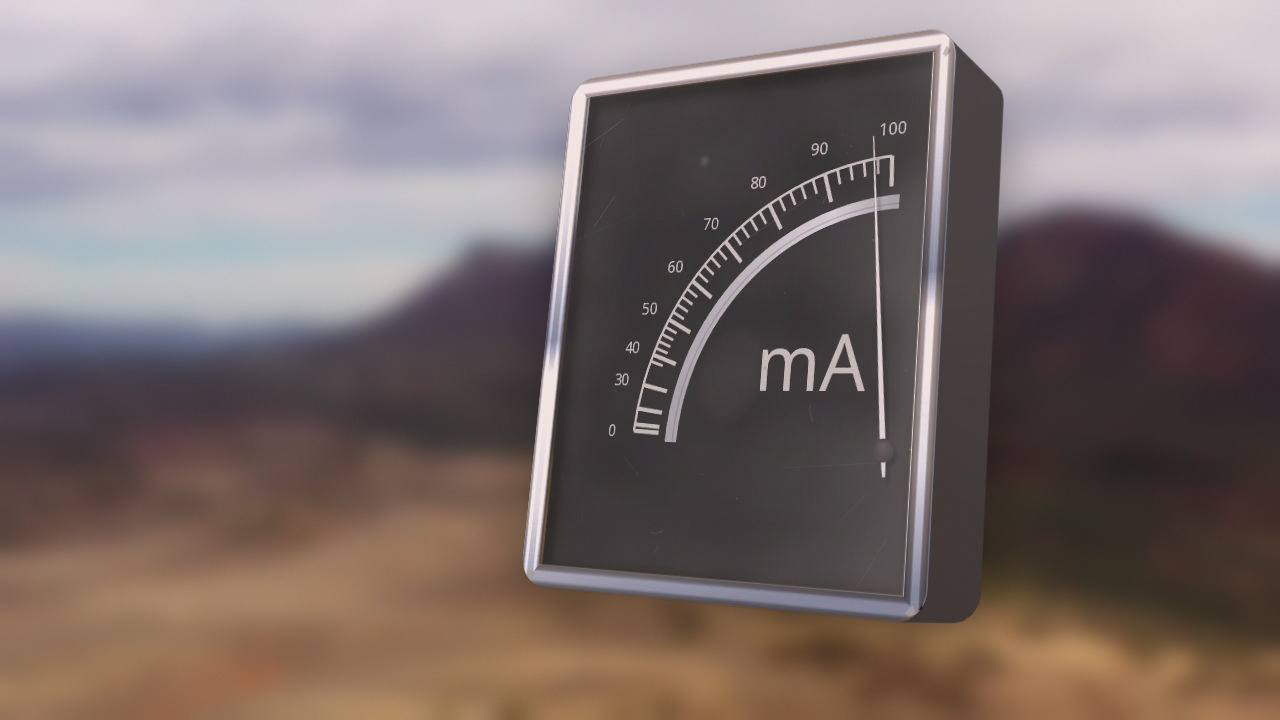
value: **98** mA
